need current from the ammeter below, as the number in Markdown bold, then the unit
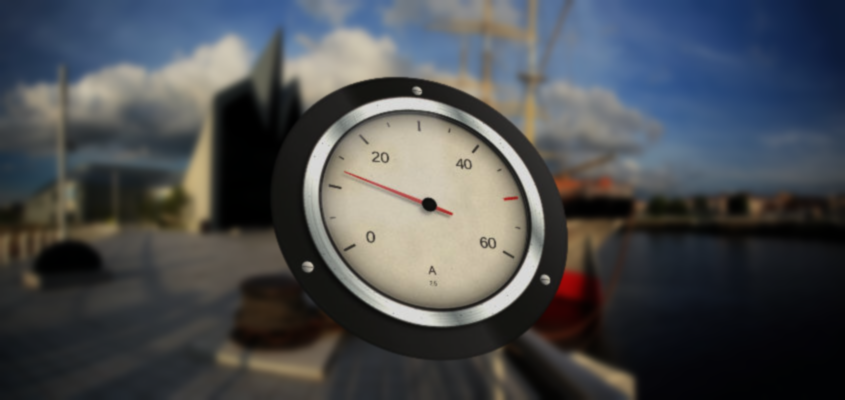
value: **12.5** A
